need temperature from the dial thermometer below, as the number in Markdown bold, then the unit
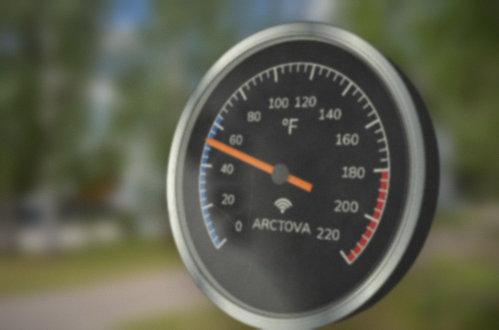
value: **52** °F
